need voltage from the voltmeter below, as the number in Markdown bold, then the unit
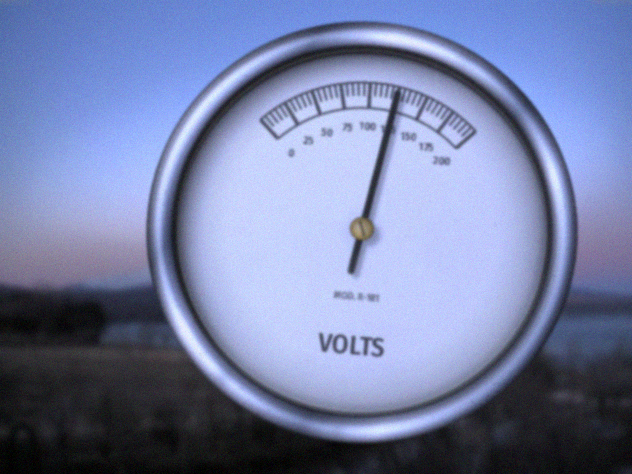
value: **125** V
